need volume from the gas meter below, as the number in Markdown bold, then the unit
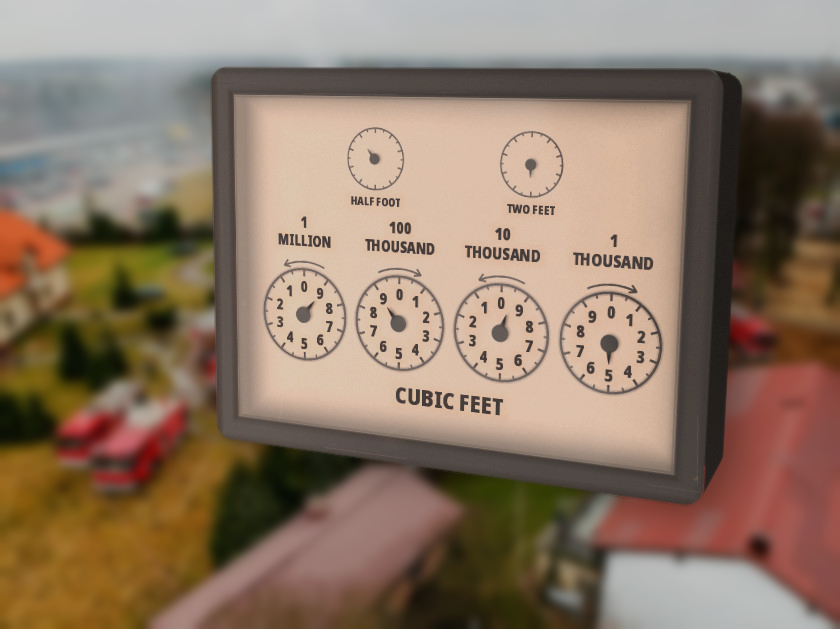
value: **889500** ft³
